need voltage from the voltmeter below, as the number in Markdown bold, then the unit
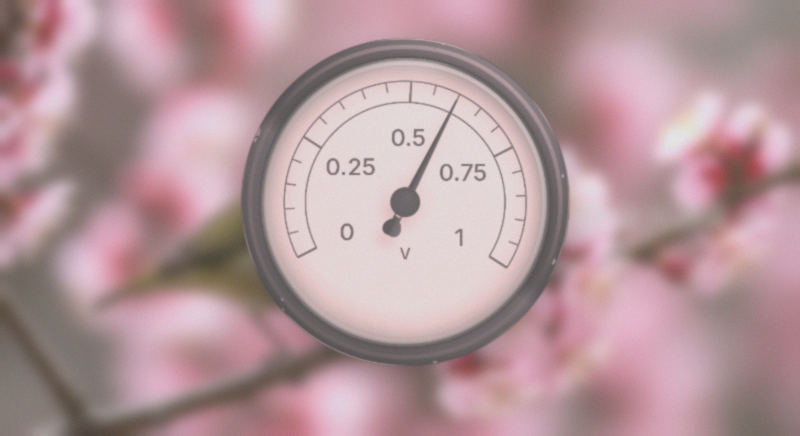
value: **0.6** V
